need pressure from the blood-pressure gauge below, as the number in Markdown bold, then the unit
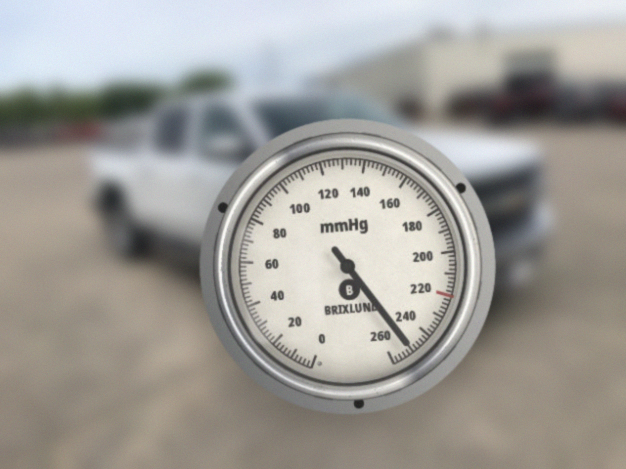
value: **250** mmHg
